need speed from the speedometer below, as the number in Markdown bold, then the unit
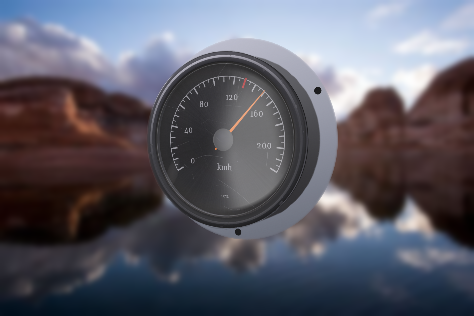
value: **150** km/h
